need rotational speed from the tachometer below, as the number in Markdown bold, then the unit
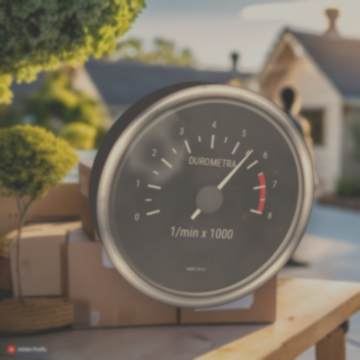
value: **5500** rpm
